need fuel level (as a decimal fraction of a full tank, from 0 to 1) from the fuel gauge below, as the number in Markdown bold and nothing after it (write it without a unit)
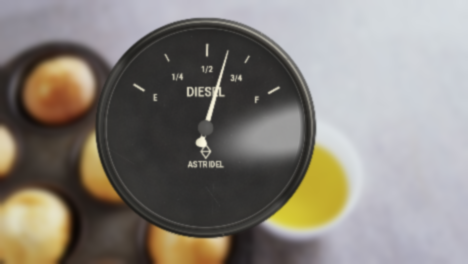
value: **0.625**
